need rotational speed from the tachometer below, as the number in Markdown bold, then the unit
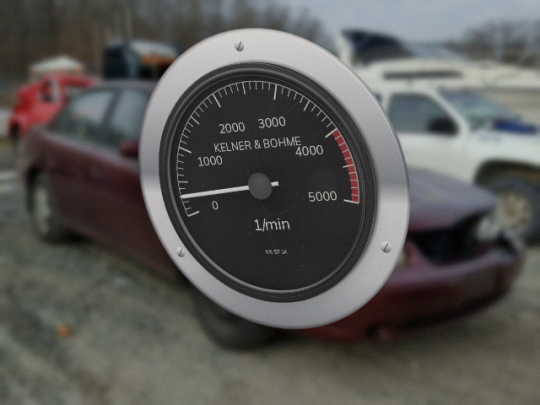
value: **300** rpm
